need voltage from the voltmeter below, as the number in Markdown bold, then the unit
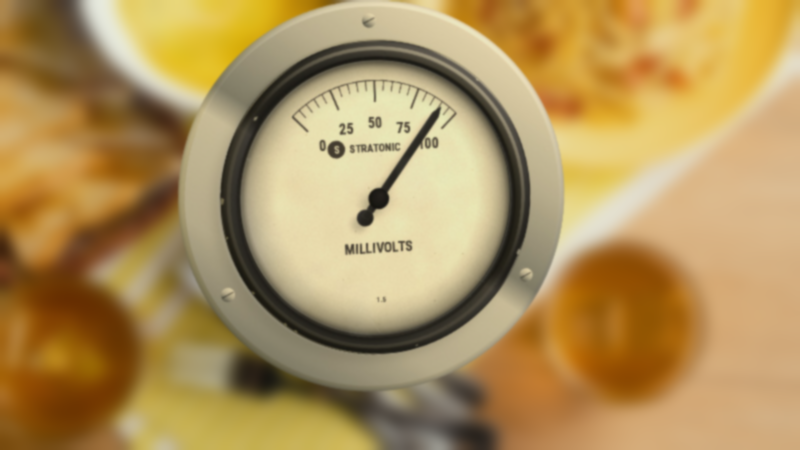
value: **90** mV
